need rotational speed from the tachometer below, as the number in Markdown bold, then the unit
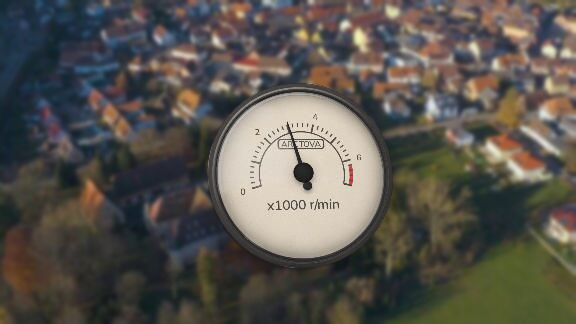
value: **3000** rpm
